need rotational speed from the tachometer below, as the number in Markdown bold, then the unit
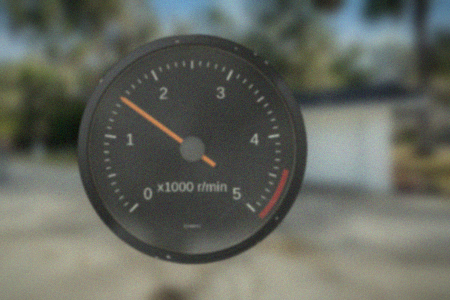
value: **1500** rpm
